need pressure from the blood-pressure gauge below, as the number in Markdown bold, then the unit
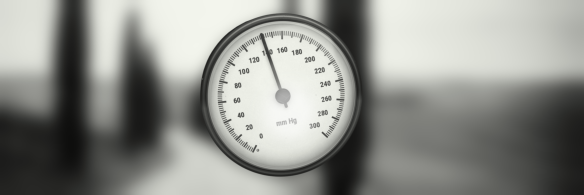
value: **140** mmHg
